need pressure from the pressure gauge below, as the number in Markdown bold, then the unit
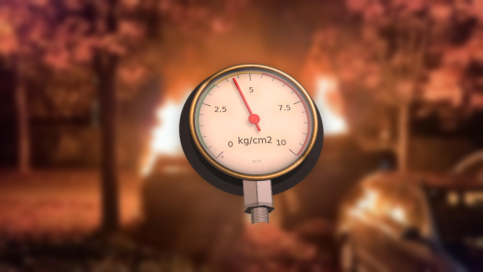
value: **4.25** kg/cm²
